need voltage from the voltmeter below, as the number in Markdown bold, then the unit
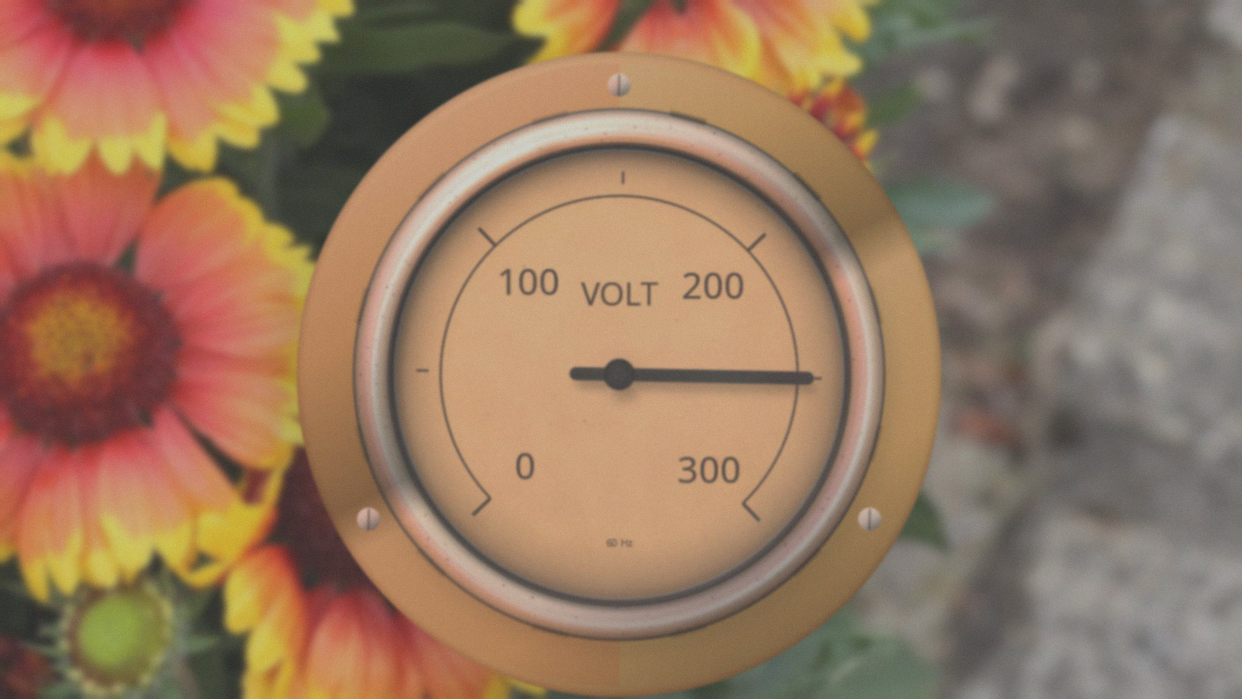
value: **250** V
